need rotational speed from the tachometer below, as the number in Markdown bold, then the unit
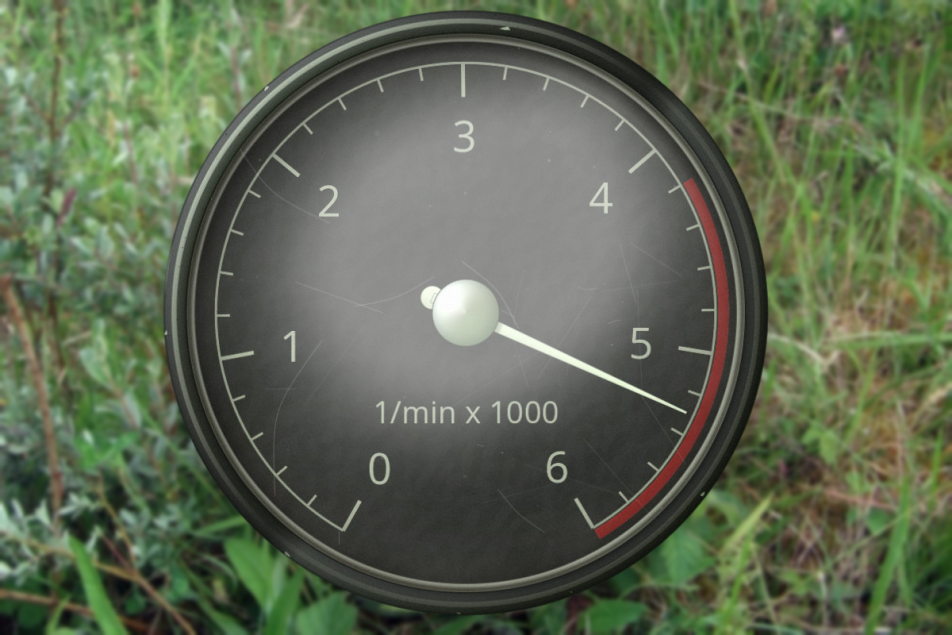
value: **5300** rpm
